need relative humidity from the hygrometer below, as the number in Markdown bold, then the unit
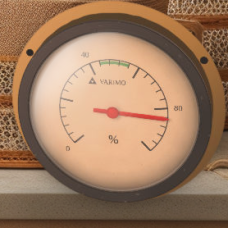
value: **84** %
